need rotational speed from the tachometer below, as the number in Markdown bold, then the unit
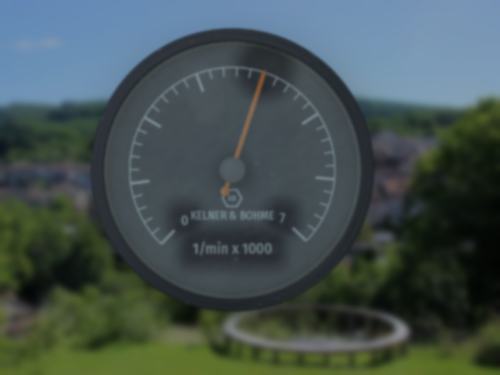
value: **4000** rpm
